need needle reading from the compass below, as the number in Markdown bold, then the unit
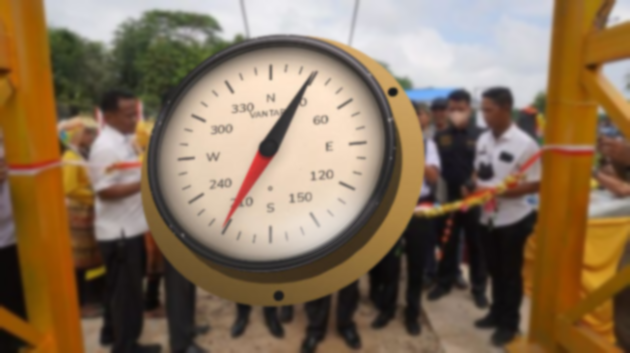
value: **210** °
